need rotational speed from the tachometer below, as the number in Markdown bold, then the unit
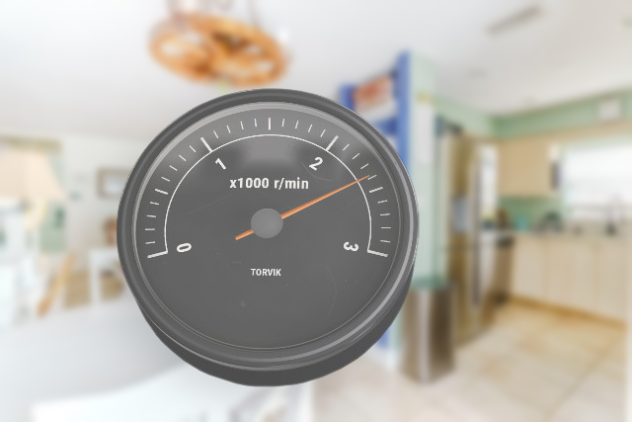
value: **2400** rpm
